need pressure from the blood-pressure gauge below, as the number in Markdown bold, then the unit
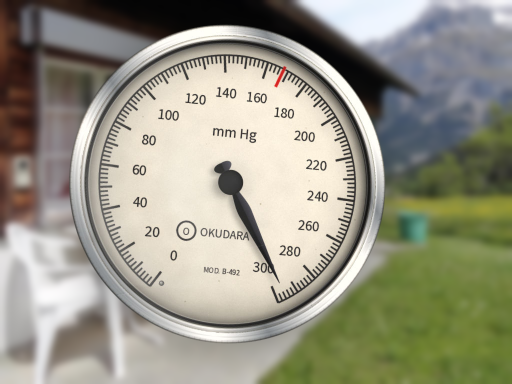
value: **296** mmHg
